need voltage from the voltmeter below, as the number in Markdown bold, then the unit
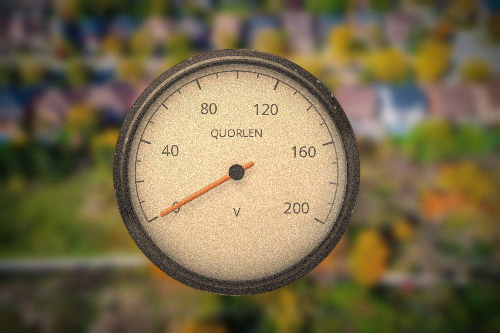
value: **0** V
